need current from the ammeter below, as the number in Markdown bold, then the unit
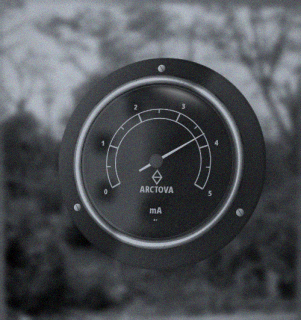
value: **3.75** mA
